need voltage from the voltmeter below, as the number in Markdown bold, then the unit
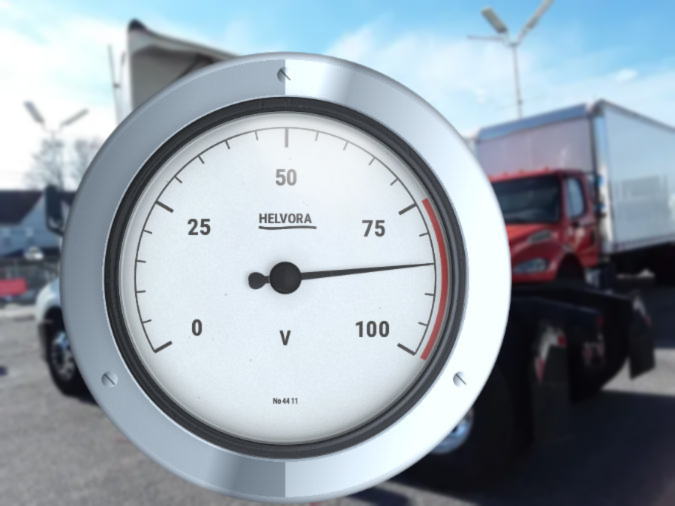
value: **85** V
